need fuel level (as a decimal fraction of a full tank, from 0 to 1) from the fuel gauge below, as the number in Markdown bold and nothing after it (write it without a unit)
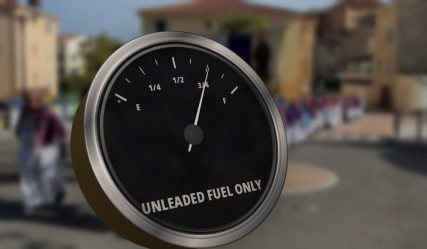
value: **0.75**
